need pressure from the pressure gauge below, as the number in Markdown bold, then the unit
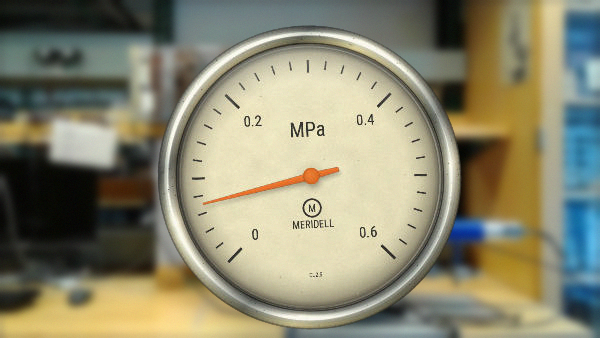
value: **0.07** MPa
